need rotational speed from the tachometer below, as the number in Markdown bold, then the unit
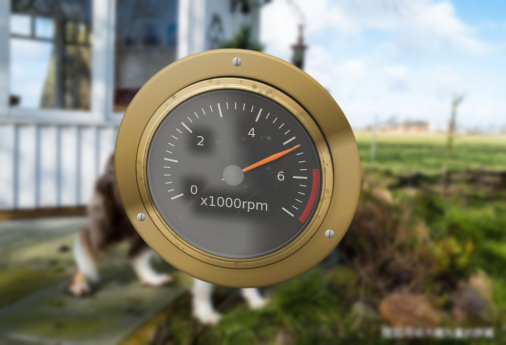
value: **5200** rpm
